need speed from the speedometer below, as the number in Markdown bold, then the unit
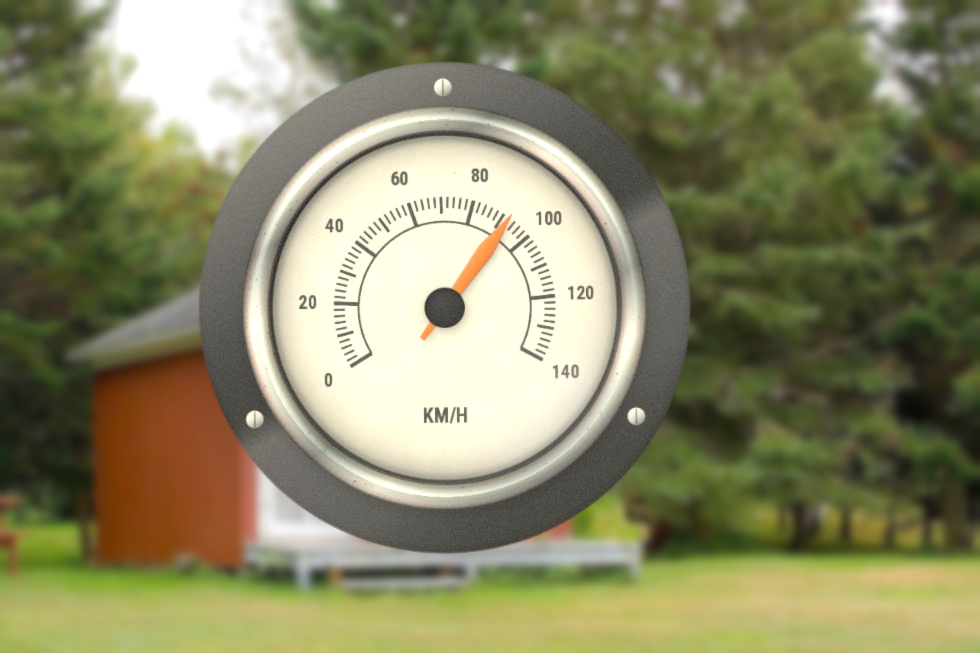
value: **92** km/h
